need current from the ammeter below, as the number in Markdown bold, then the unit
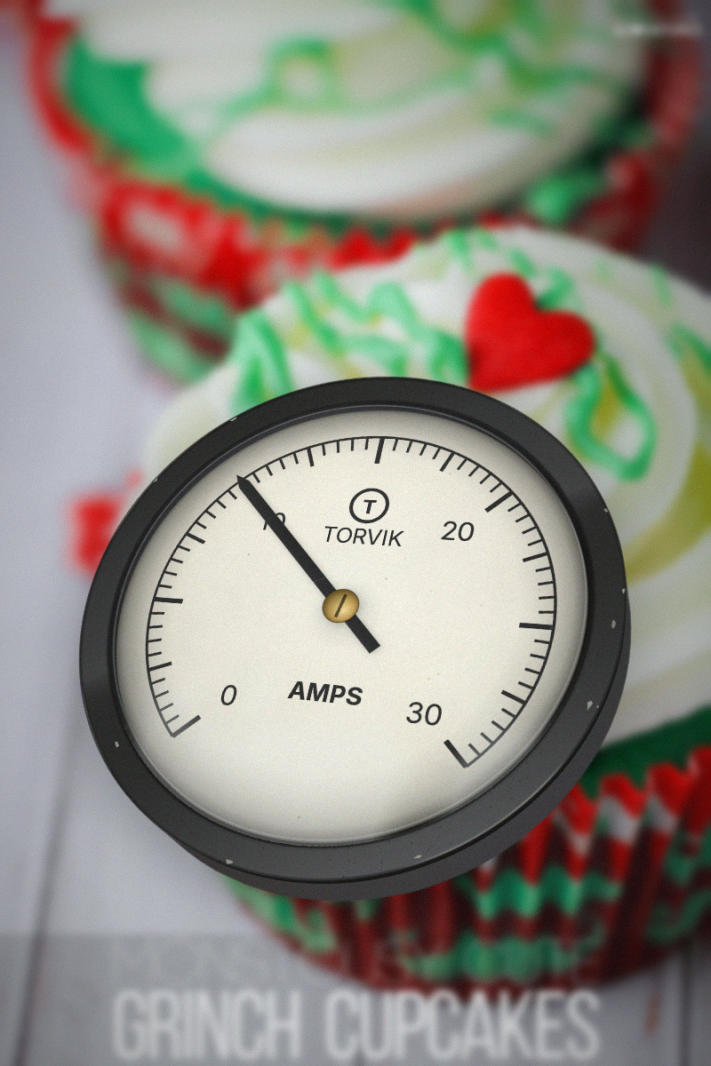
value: **10** A
